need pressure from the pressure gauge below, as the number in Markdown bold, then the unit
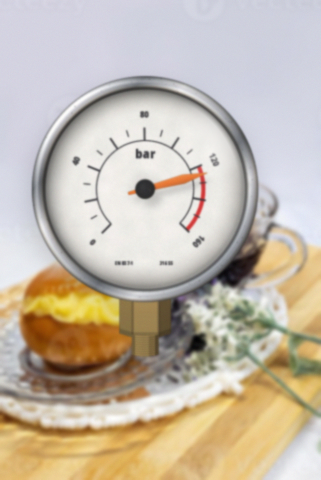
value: **125** bar
